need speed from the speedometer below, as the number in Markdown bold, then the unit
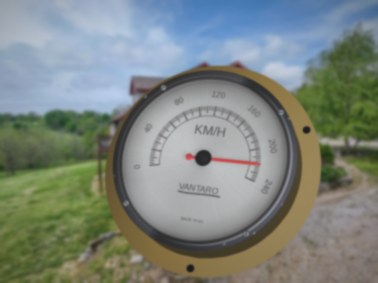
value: **220** km/h
